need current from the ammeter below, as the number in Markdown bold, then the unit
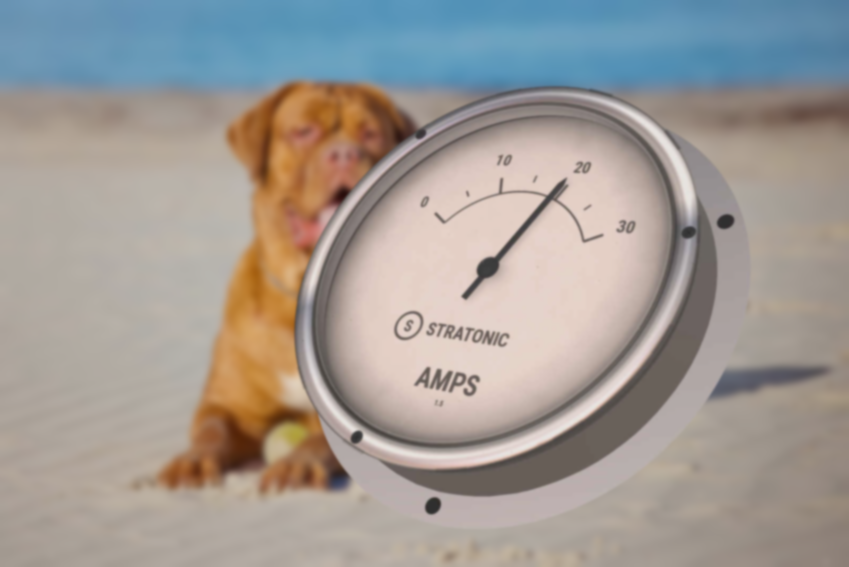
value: **20** A
